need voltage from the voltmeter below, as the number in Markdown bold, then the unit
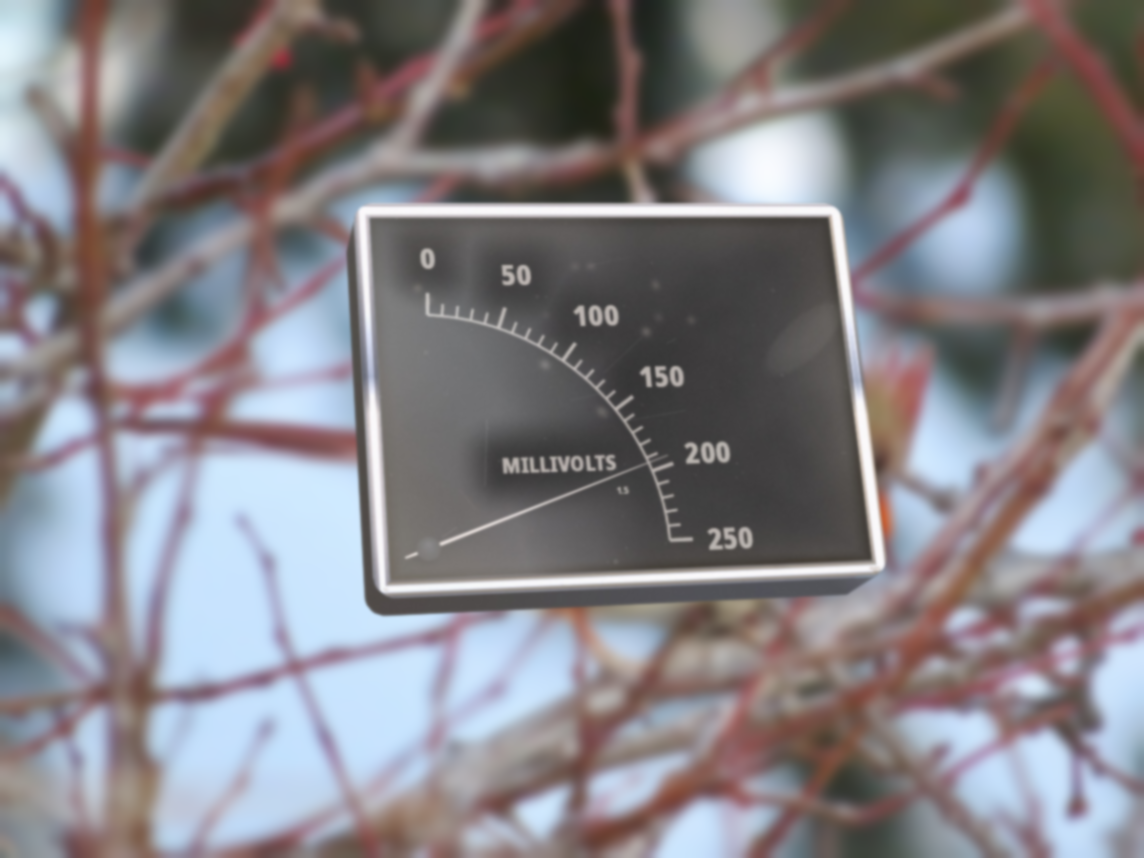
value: **195** mV
